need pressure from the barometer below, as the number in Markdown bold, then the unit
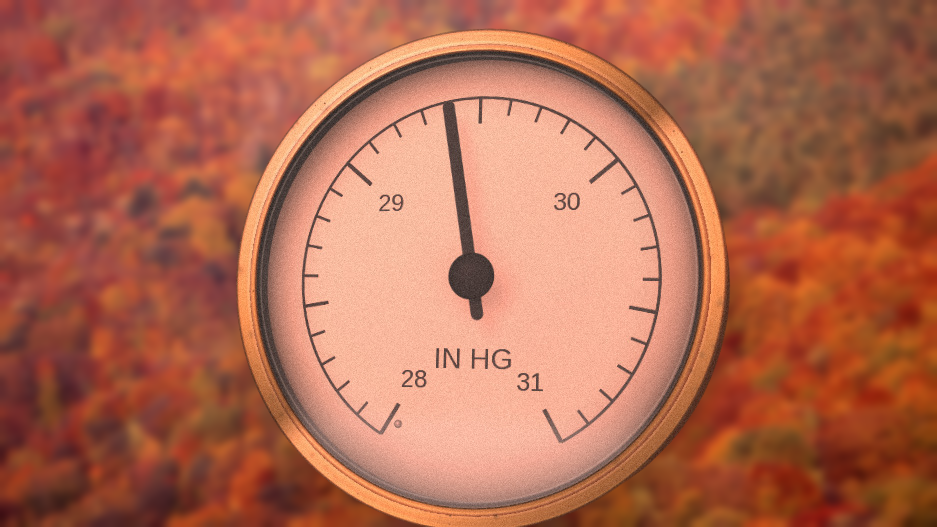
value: **29.4** inHg
